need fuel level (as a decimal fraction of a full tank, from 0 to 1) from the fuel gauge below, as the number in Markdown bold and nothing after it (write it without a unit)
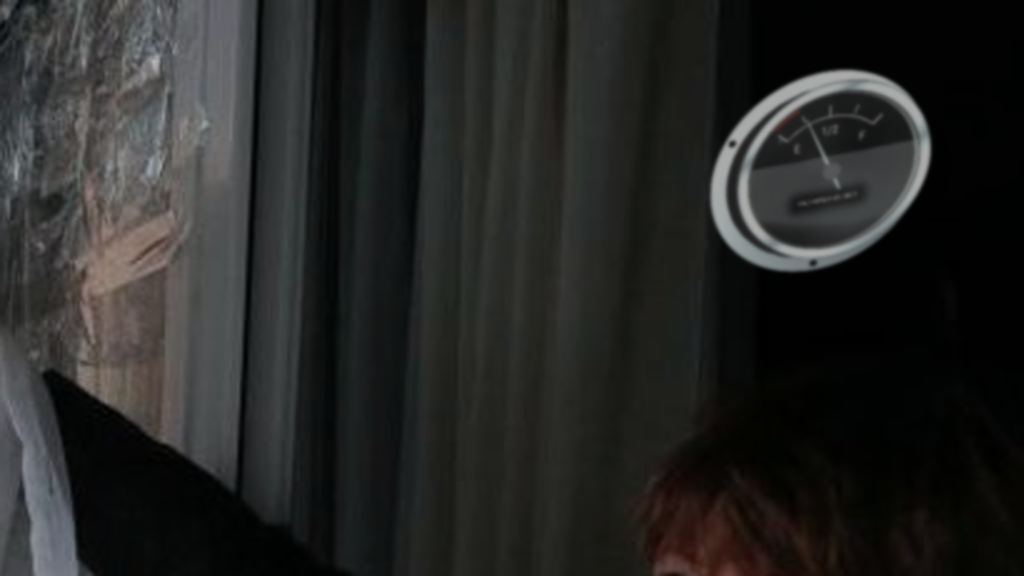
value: **0.25**
